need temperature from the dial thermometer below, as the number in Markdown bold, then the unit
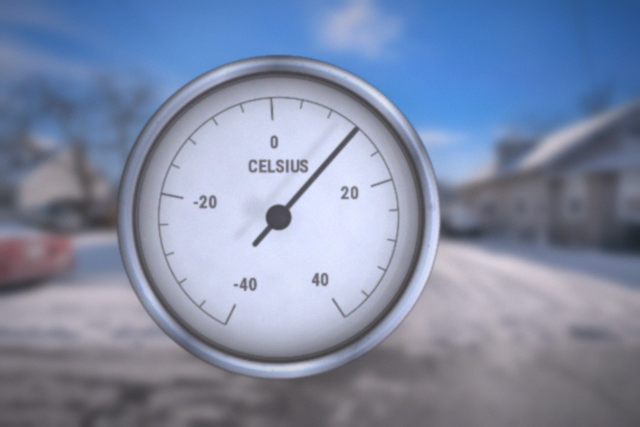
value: **12** °C
